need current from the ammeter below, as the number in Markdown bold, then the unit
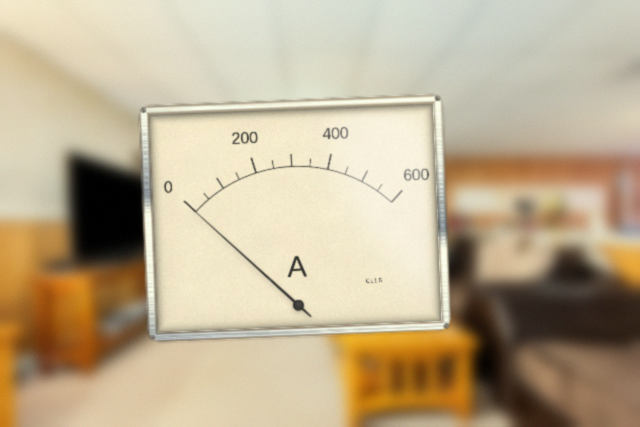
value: **0** A
